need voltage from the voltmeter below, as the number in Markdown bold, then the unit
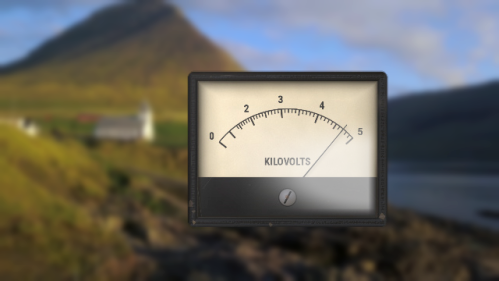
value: **4.7** kV
